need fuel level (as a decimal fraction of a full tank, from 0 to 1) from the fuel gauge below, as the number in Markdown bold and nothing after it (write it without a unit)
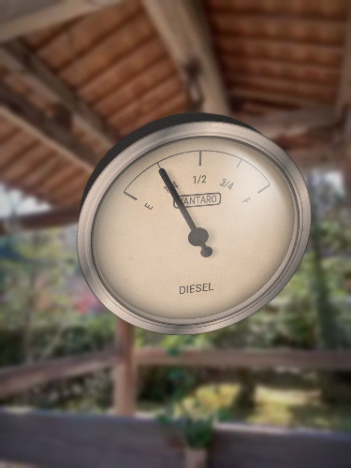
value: **0.25**
